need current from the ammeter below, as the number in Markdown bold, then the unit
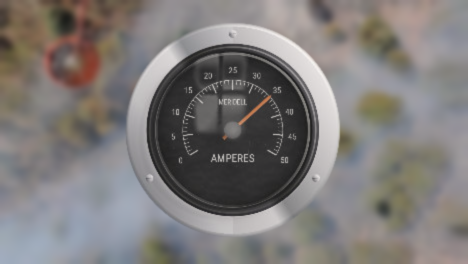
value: **35** A
